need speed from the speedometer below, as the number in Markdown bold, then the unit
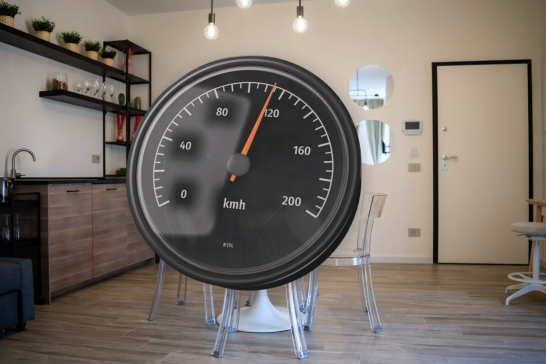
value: **115** km/h
